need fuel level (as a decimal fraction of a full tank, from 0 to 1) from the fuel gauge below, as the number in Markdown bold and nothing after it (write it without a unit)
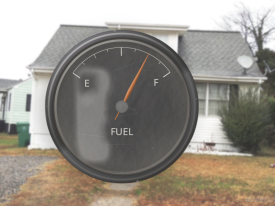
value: **0.75**
